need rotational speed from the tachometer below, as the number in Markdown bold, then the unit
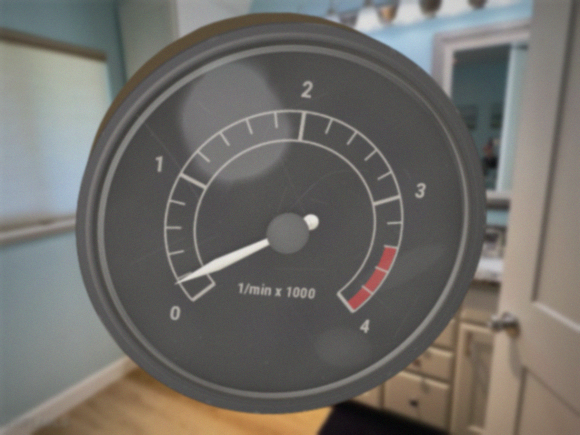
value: **200** rpm
